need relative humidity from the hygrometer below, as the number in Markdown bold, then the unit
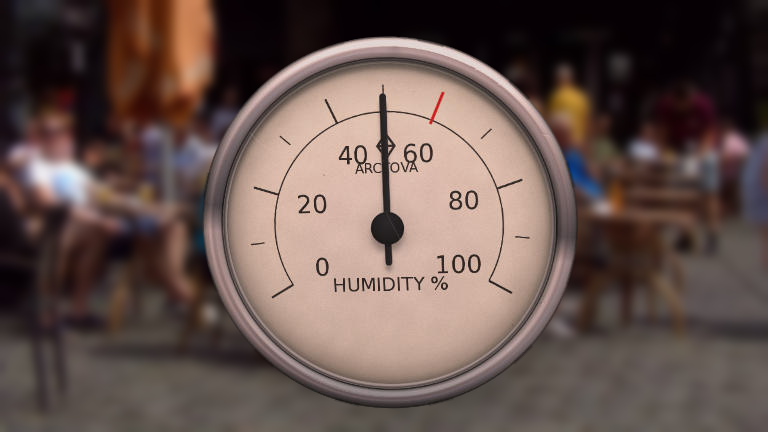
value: **50** %
